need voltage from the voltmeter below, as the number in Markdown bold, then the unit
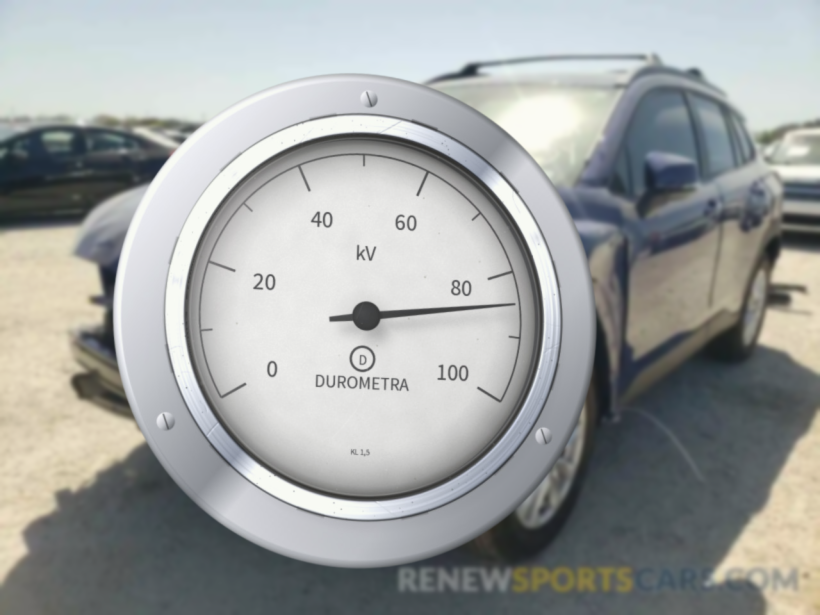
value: **85** kV
